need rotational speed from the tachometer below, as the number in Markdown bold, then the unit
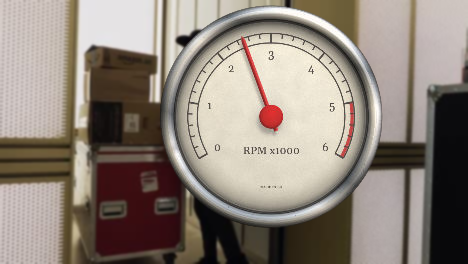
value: **2500** rpm
